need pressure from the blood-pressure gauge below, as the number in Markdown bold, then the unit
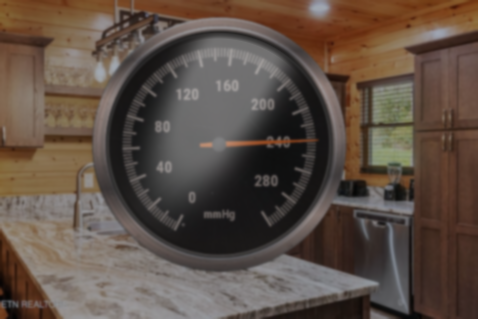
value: **240** mmHg
